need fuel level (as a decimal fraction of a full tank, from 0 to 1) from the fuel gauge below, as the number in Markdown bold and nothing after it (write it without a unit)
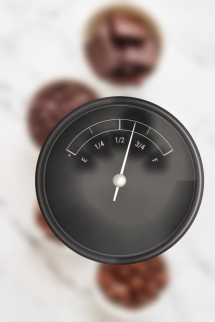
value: **0.625**
